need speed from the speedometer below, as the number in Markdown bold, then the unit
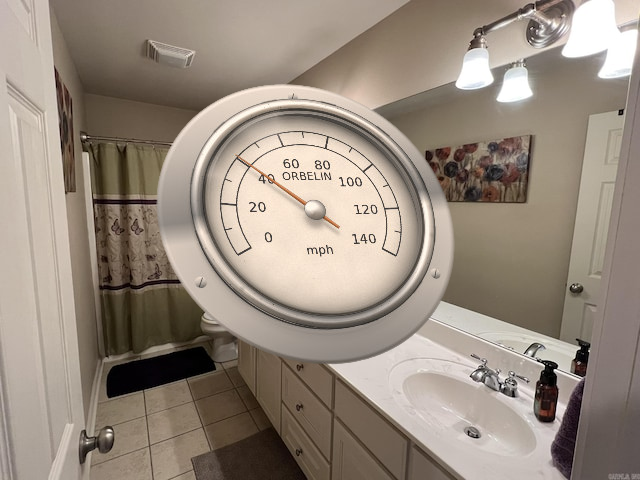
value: **40** mph
